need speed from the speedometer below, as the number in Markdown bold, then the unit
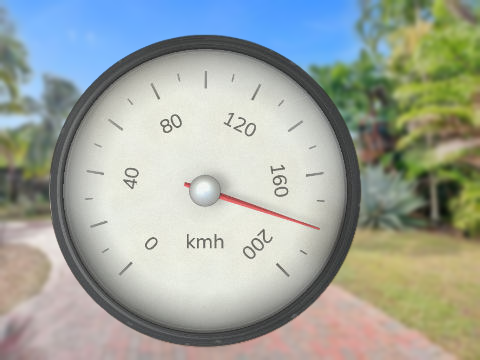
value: **180** km/h
